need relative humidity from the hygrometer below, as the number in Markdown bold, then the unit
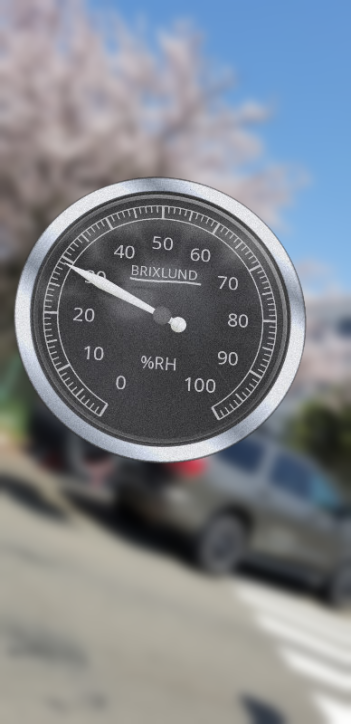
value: **29** %
